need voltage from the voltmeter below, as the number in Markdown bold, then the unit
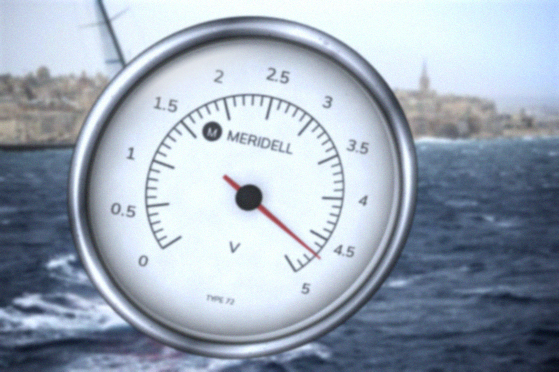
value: **4.7** V
